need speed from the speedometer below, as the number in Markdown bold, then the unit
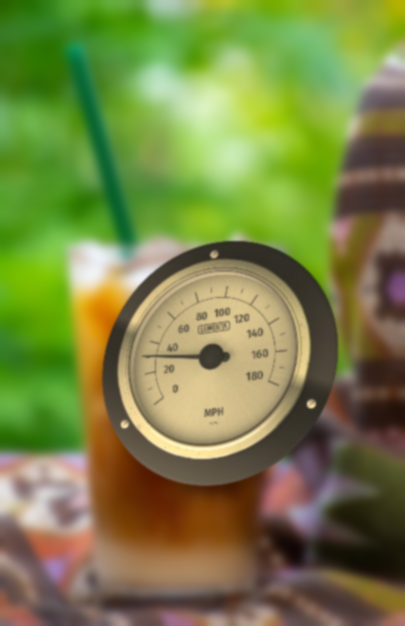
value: **30** mph
